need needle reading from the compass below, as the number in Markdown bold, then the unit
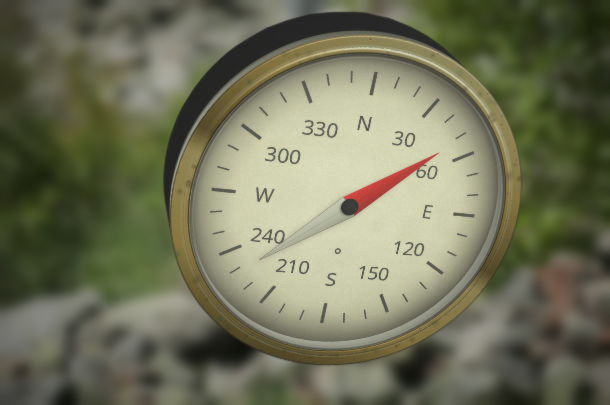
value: **50** °
